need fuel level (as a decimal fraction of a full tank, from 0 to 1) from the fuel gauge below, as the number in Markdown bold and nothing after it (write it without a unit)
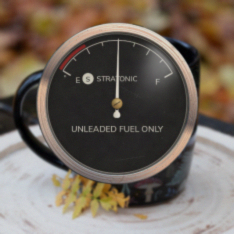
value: **0.5**
